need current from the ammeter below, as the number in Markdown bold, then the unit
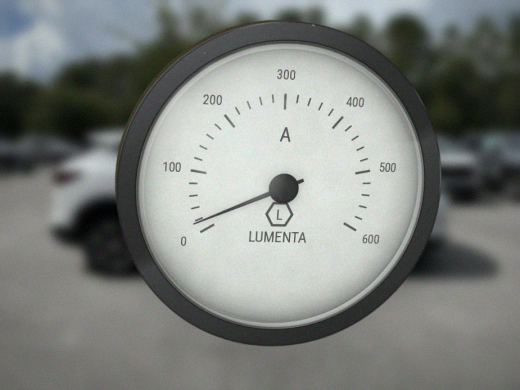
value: **20** A
